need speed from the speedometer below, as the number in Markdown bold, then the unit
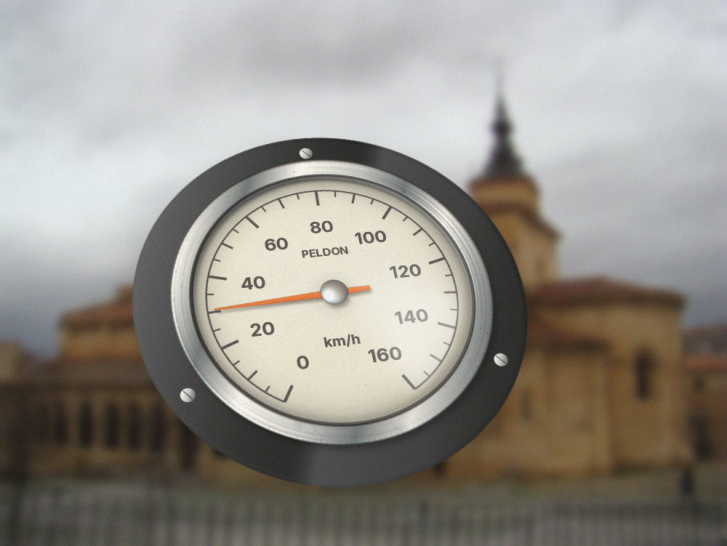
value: **30** km/h
